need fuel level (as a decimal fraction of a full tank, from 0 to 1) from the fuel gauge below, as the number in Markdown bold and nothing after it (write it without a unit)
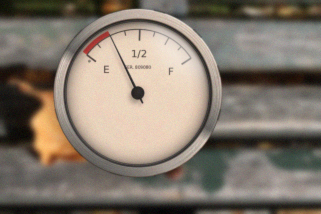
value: **0.25**
